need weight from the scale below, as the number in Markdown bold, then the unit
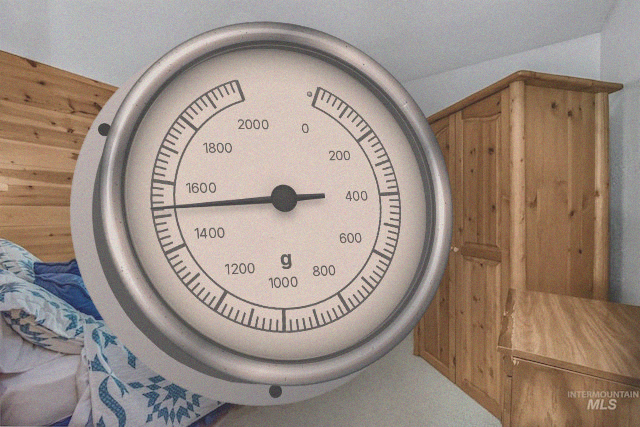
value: **1520** g
